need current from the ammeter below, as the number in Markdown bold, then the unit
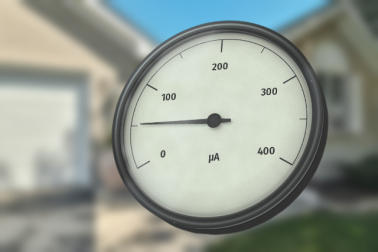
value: **50** µA
